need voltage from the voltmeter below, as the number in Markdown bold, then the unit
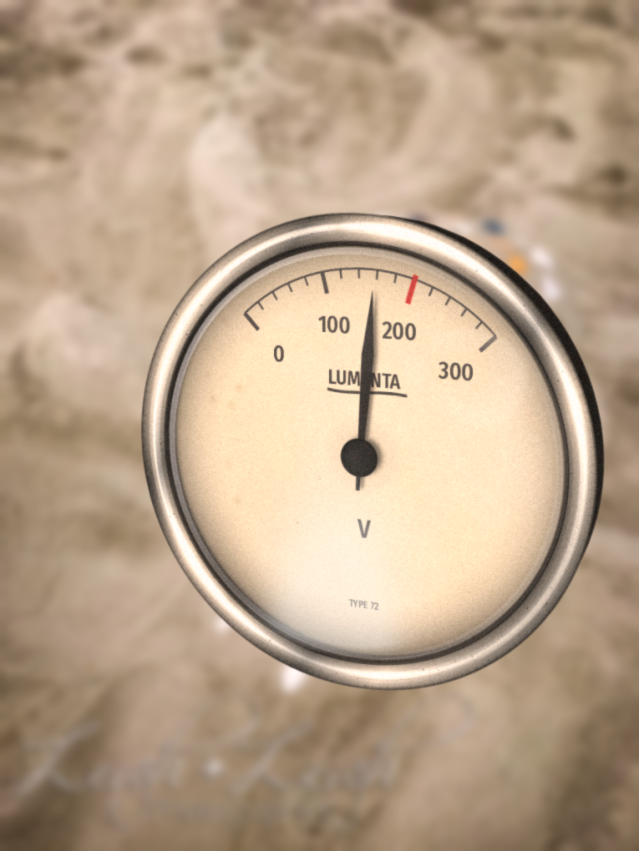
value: **160** V
